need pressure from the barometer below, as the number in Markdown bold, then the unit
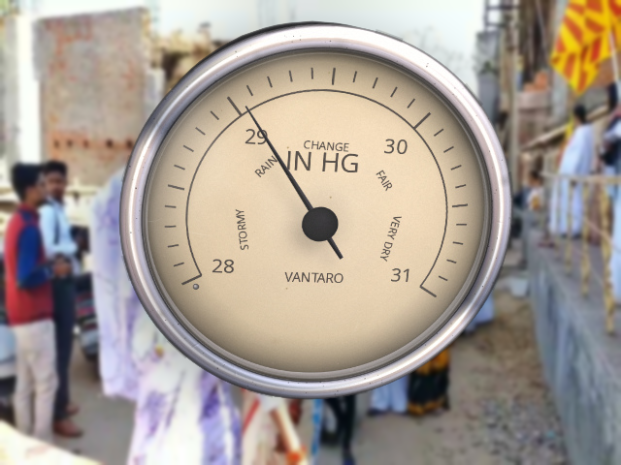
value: **29.05** inHg
